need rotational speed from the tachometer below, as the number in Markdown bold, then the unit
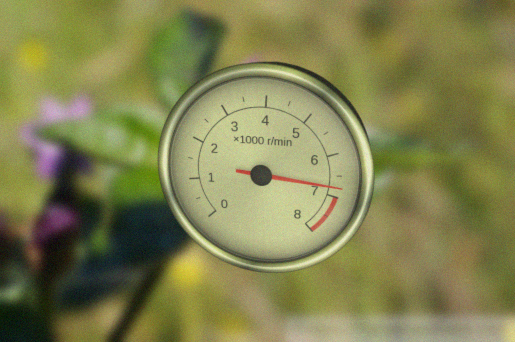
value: **6750** rpm
